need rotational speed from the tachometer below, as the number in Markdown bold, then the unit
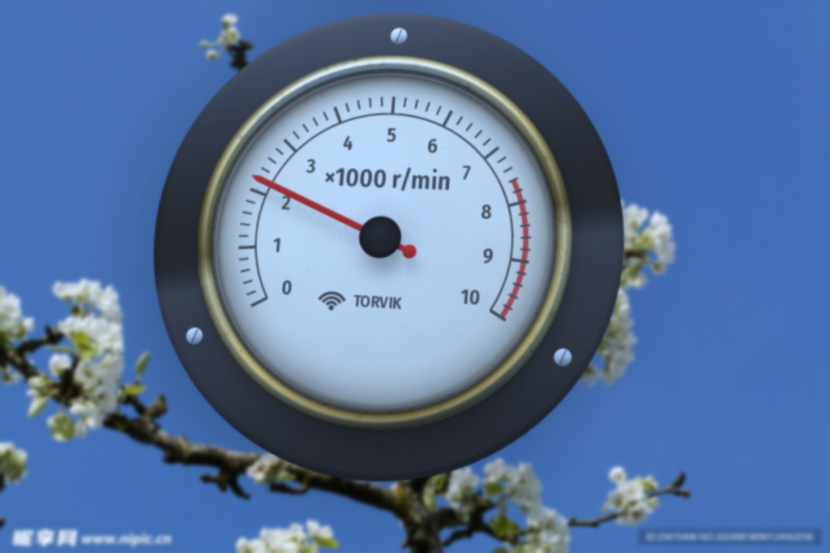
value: **2200** rpm
